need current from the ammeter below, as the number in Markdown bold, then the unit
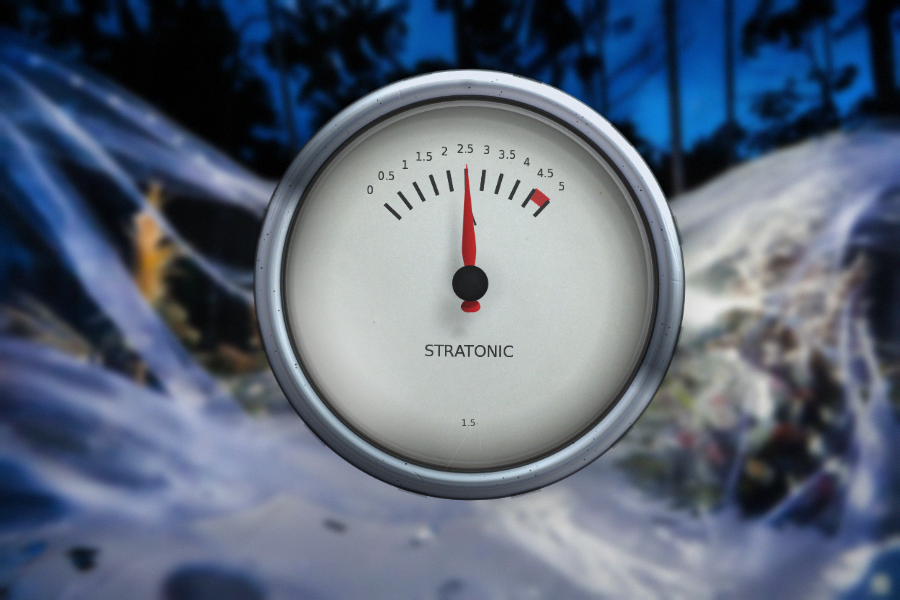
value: **2.5** A
